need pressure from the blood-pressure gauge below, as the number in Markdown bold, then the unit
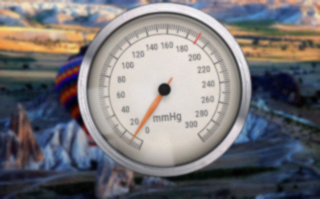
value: **10** mmHg
